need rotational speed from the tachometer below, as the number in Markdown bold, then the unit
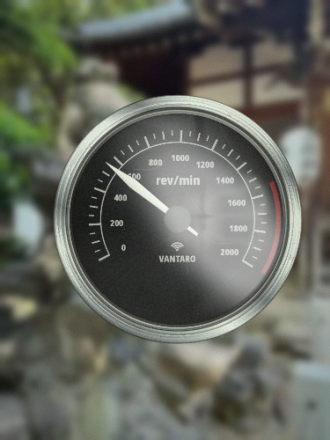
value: **550** rpm
